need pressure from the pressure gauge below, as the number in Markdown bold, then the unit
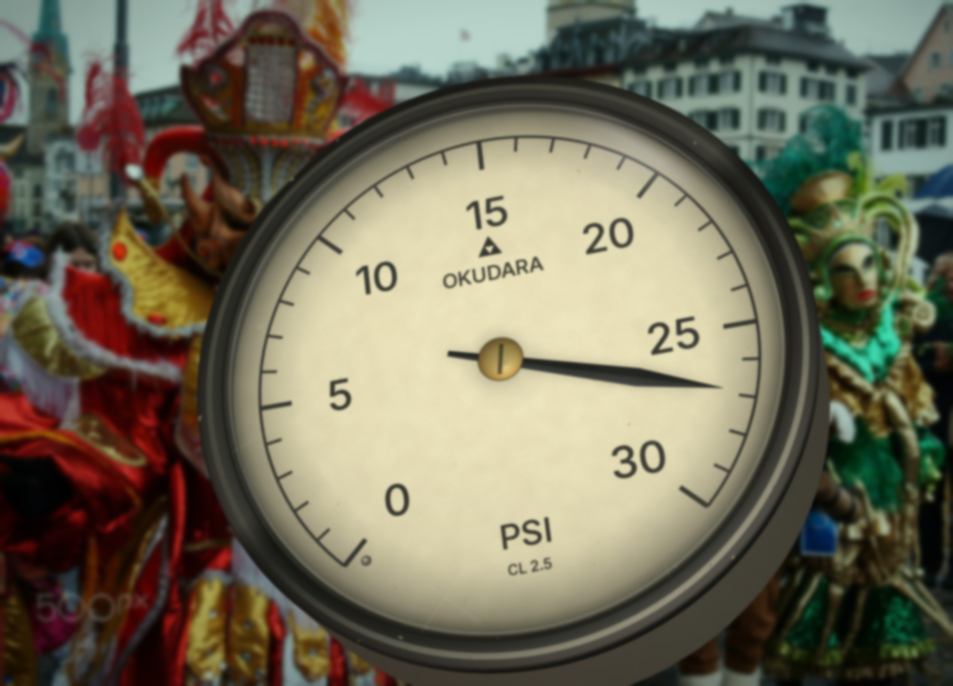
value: **27** psi
